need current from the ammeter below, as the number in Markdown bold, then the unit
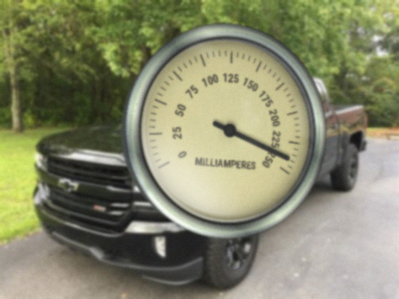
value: **240** mA
